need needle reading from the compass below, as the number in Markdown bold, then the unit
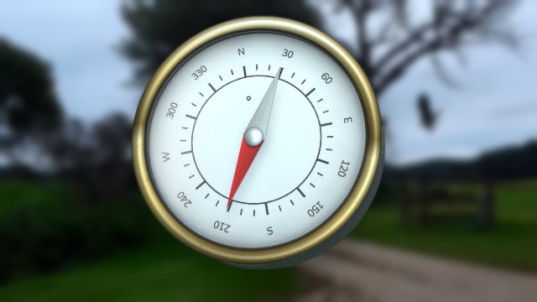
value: **210** °
